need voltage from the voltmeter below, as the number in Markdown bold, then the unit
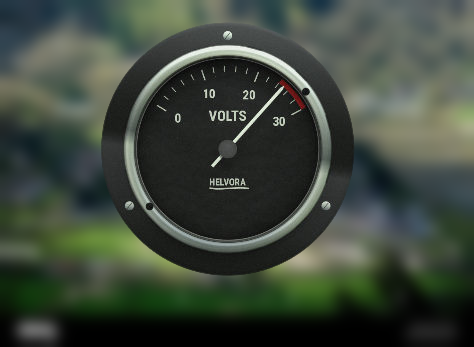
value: **25** V
